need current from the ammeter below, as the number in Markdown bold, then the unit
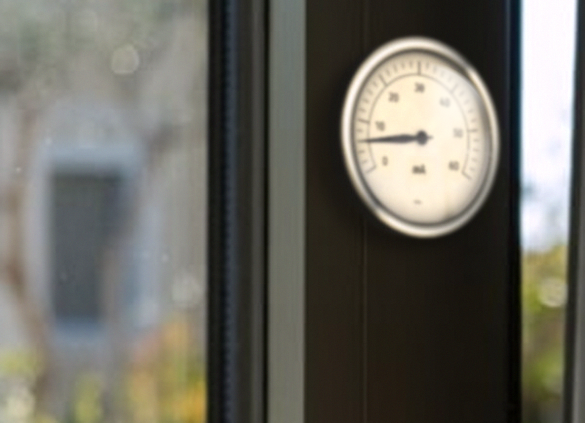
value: **6** mA
